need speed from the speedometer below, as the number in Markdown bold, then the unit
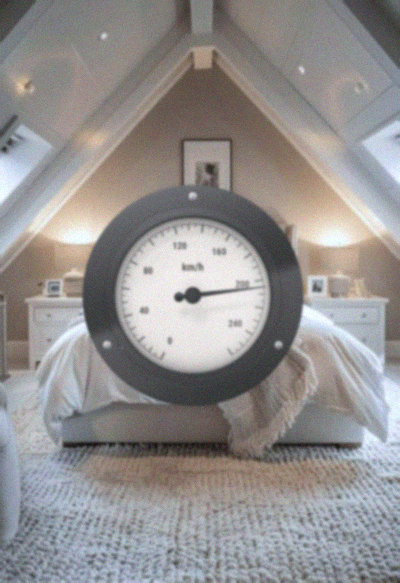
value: **205** km/h
